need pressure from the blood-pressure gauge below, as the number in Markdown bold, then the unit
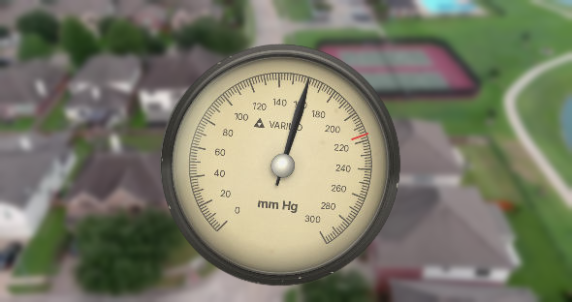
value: **160** mmHg
